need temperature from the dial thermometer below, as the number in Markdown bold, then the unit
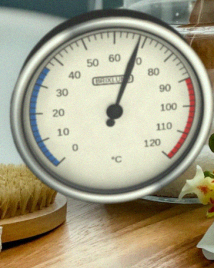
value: **68** °C
